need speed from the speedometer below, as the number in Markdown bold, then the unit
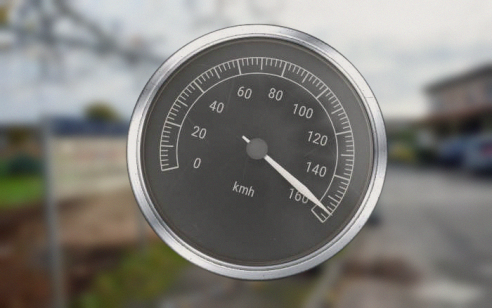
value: **156** km/h
